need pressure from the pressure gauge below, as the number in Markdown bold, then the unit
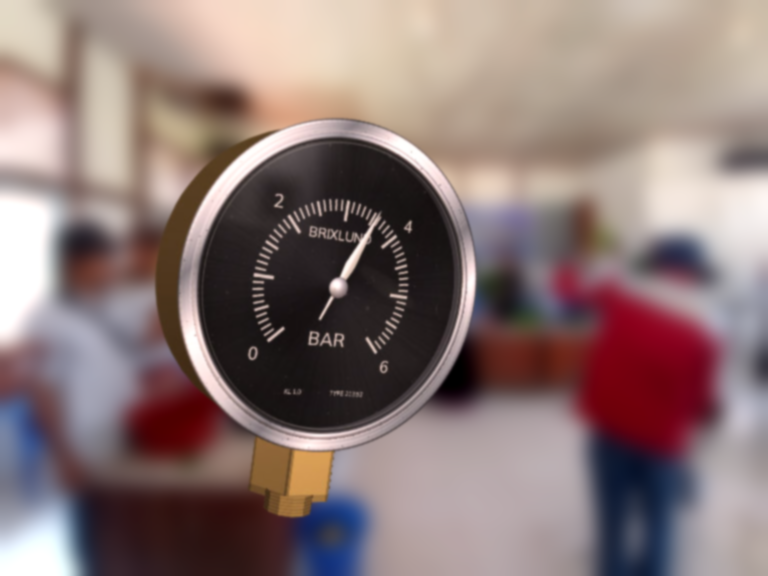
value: **3.5** bar
